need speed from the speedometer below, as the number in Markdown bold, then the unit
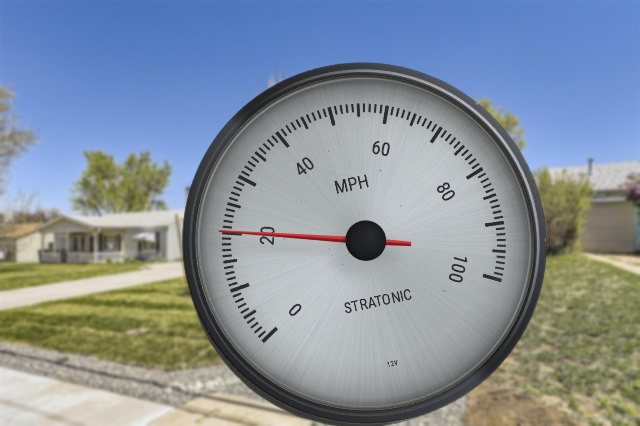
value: **20** mph
